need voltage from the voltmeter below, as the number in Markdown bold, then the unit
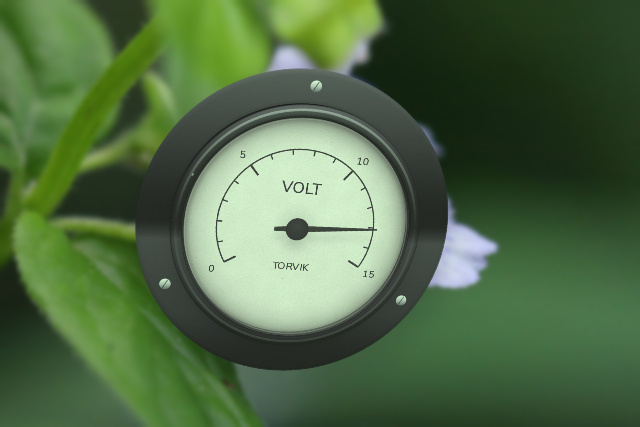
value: **13** V
